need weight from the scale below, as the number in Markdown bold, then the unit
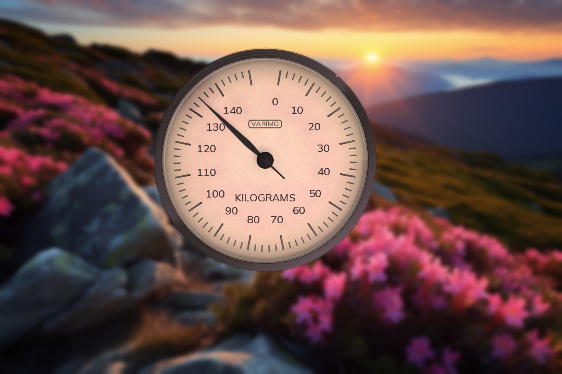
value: **134** kg
